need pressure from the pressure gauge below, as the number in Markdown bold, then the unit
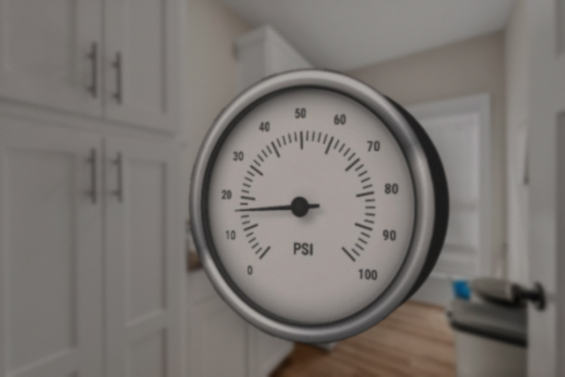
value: **16** psi
